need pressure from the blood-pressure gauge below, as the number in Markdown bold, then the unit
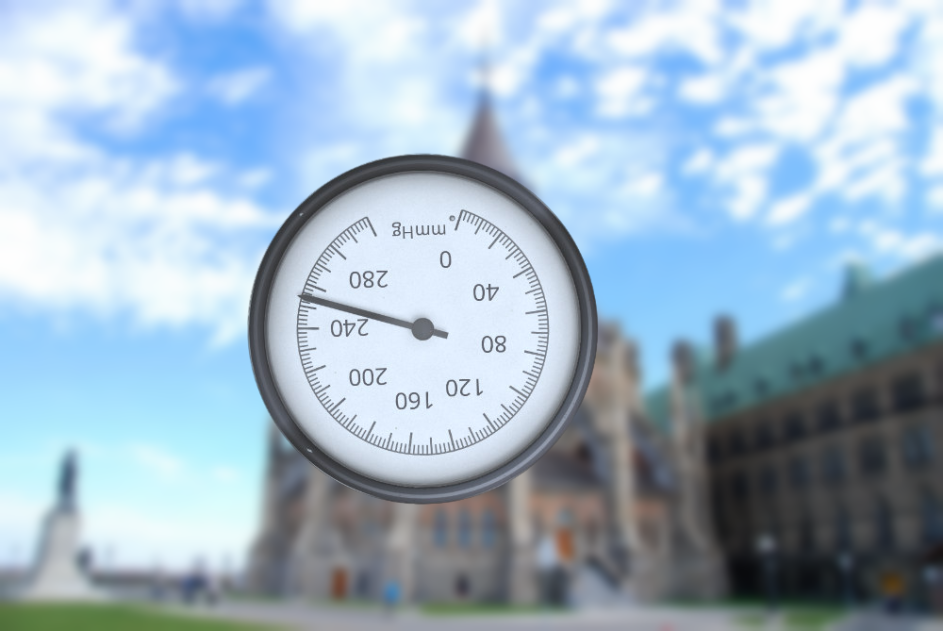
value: **254** mmHg
